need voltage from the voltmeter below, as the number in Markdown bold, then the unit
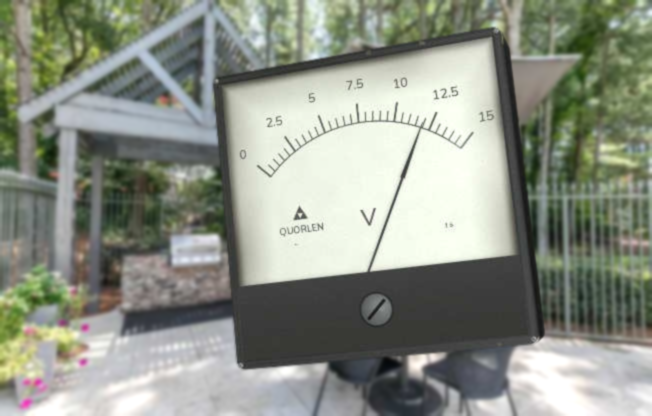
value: **12** V
